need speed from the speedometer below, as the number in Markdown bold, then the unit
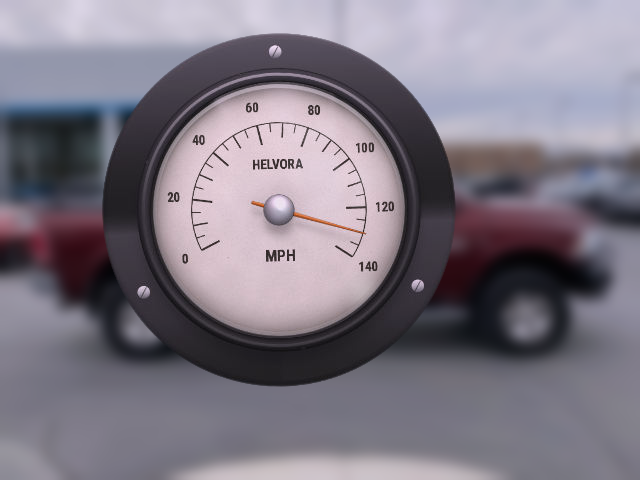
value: **130** mph
